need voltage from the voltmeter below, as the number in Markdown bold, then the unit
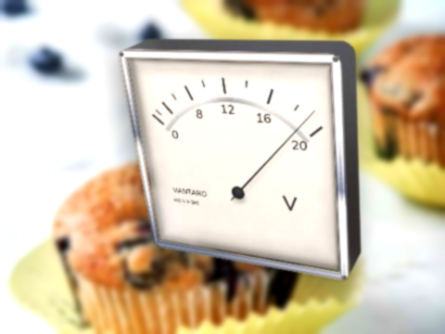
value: **19** V
